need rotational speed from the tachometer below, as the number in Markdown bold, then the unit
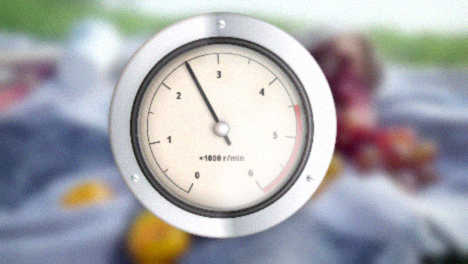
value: **2500** rpm
